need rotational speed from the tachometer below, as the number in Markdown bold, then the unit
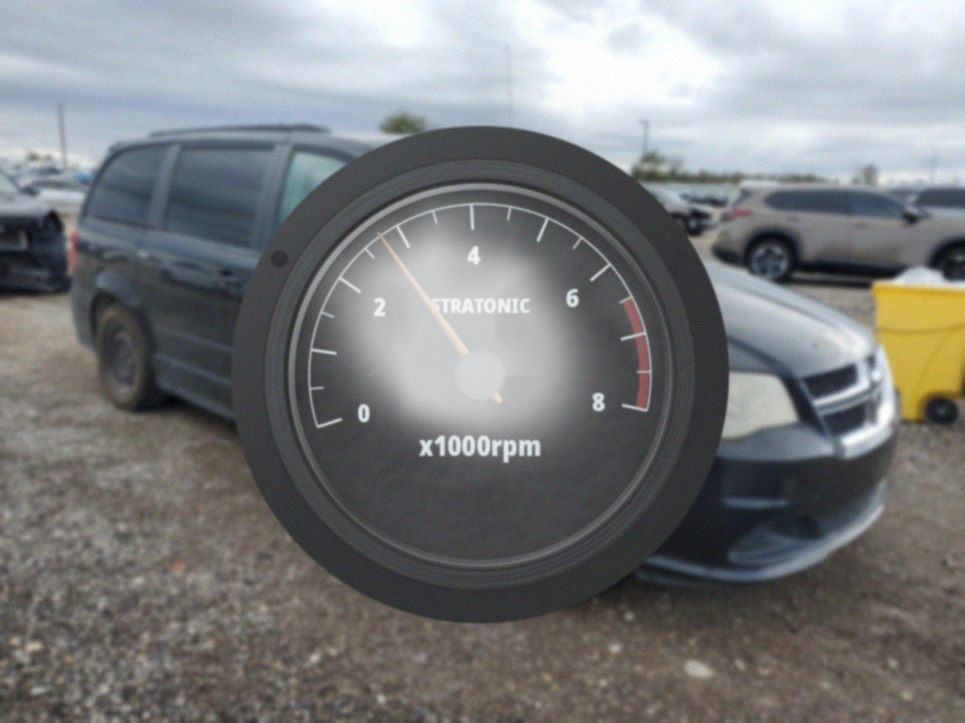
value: **2750** rpm
